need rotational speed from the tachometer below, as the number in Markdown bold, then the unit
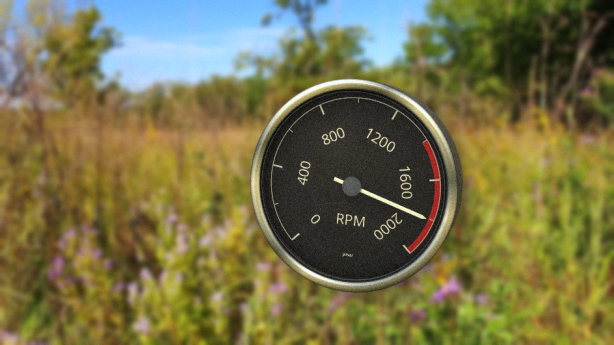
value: **1800** rpm
